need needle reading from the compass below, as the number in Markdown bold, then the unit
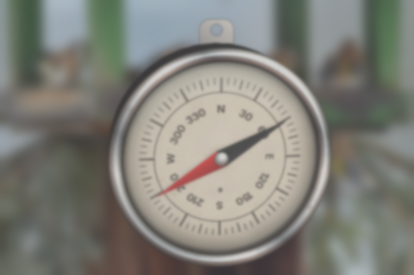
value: **240** °
